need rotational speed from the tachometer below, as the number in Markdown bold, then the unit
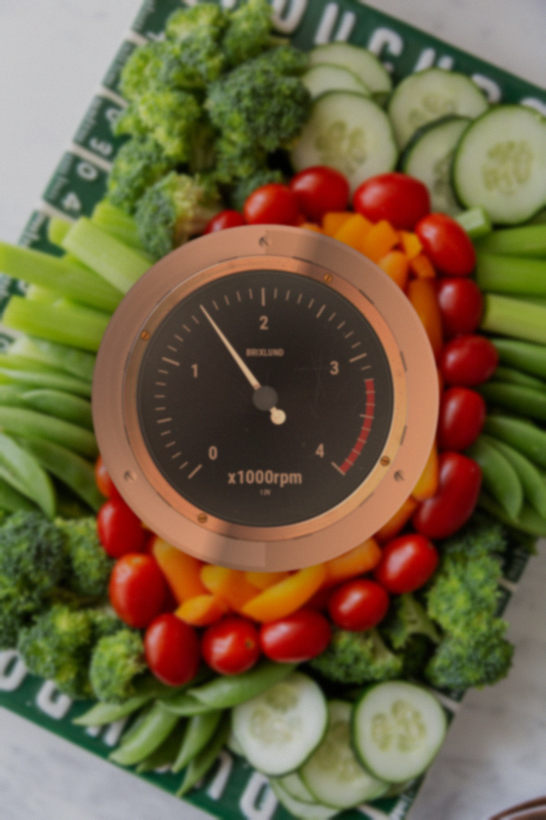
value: **1500** rpm
